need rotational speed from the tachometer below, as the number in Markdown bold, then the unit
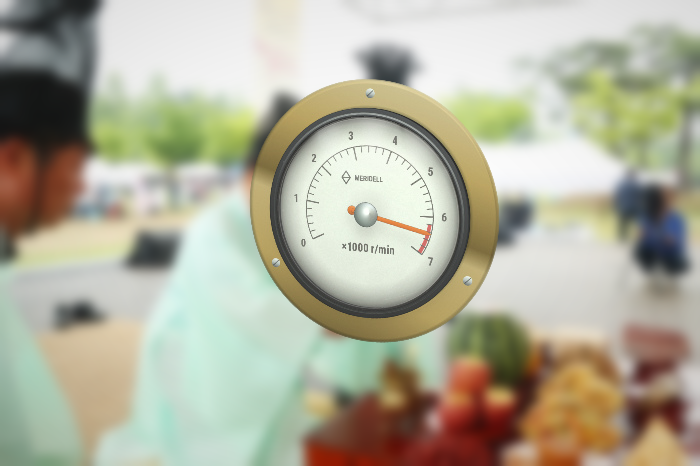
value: **6400** rpm
